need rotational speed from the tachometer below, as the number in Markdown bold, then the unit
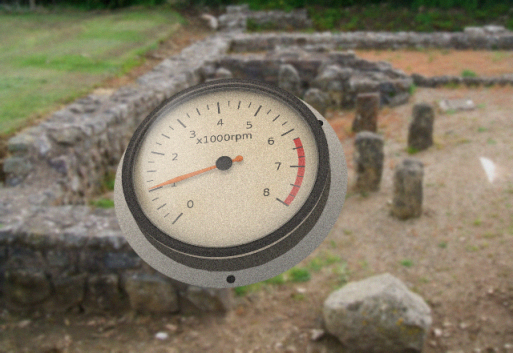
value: **1000** rpm
